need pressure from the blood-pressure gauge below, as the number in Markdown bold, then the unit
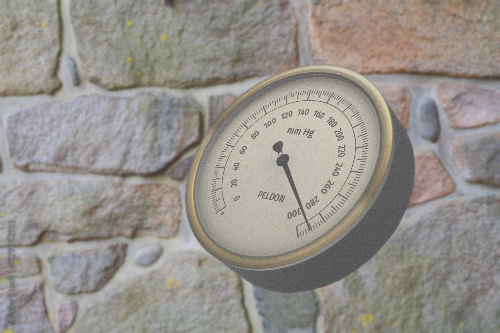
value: **290** mmHg
